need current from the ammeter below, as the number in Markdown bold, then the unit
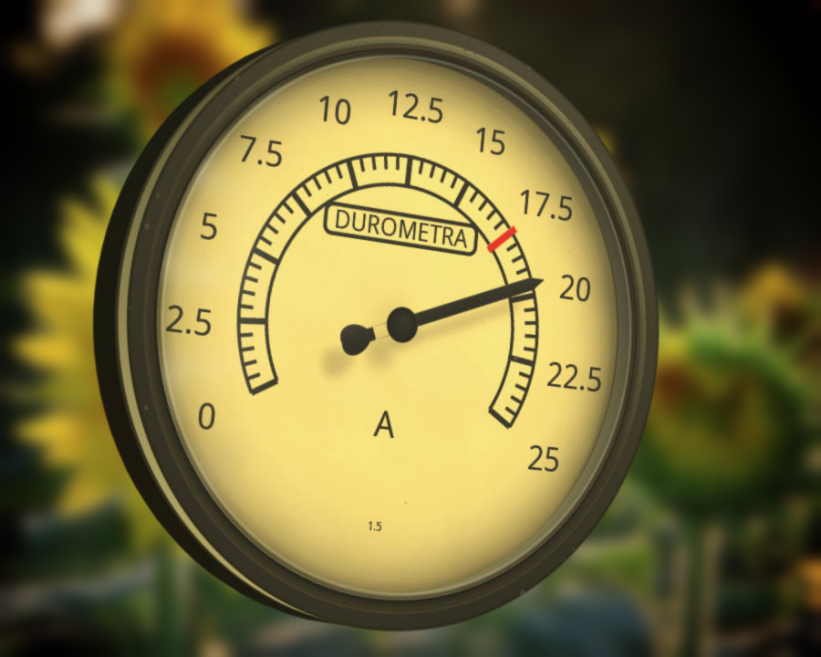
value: **19.5** A
